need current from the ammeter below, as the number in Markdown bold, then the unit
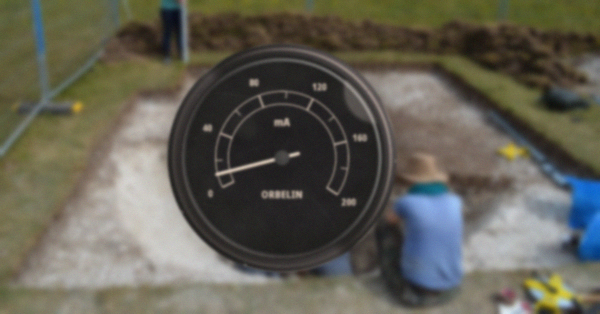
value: **10** mA
